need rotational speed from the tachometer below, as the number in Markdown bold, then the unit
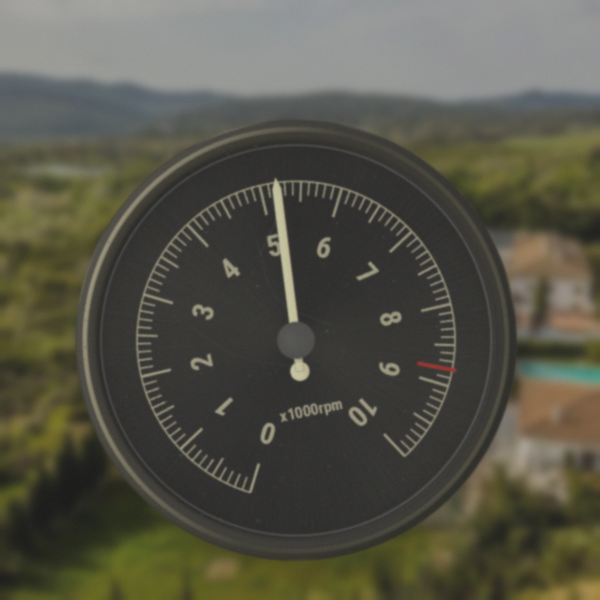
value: **5200** rpm
